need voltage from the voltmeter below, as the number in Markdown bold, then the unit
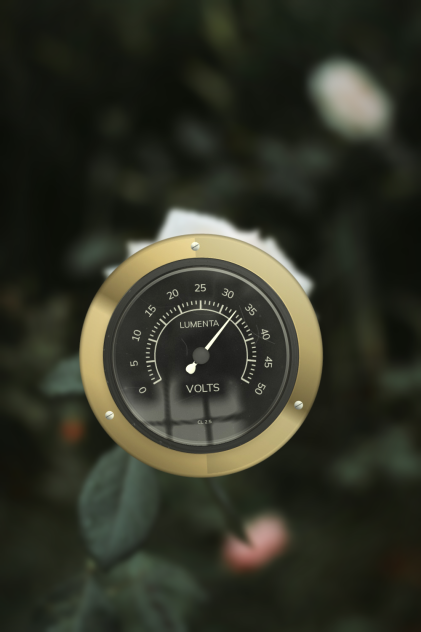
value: **33** V
